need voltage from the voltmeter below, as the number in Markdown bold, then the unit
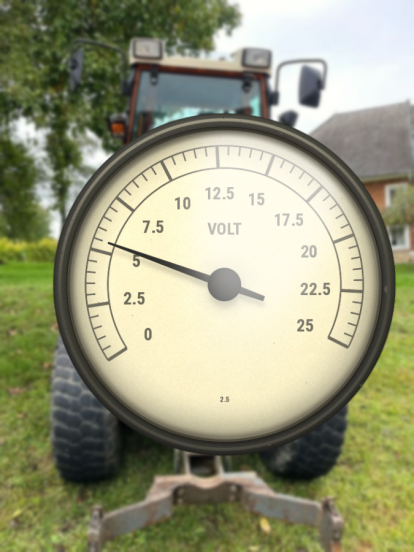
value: **5.5** V
